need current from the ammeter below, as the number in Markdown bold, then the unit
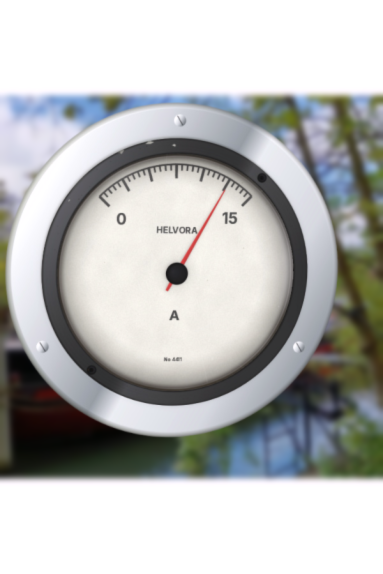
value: **12.5** A
